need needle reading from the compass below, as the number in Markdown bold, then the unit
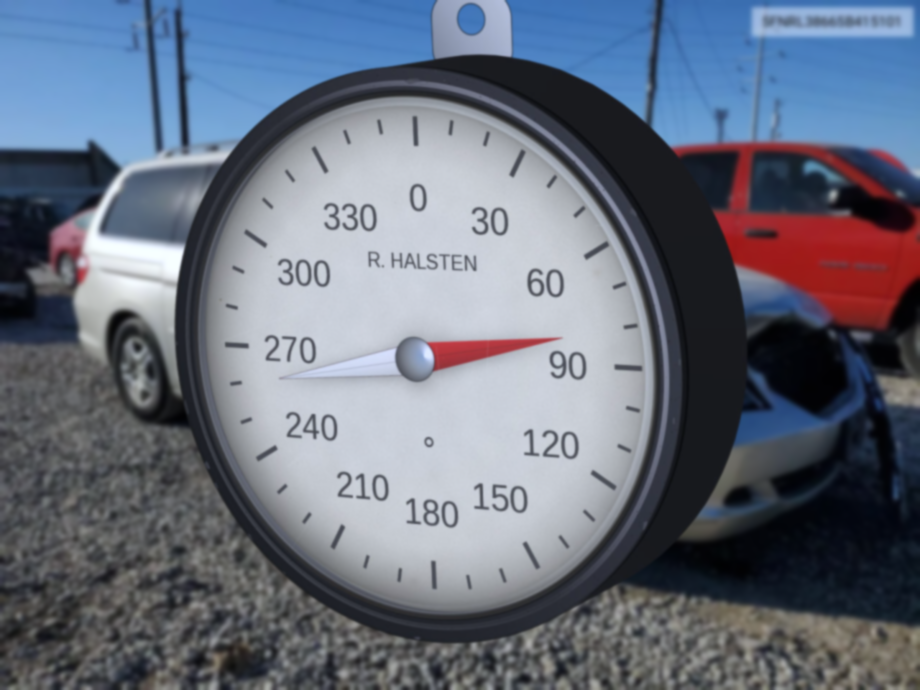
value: **80** °
